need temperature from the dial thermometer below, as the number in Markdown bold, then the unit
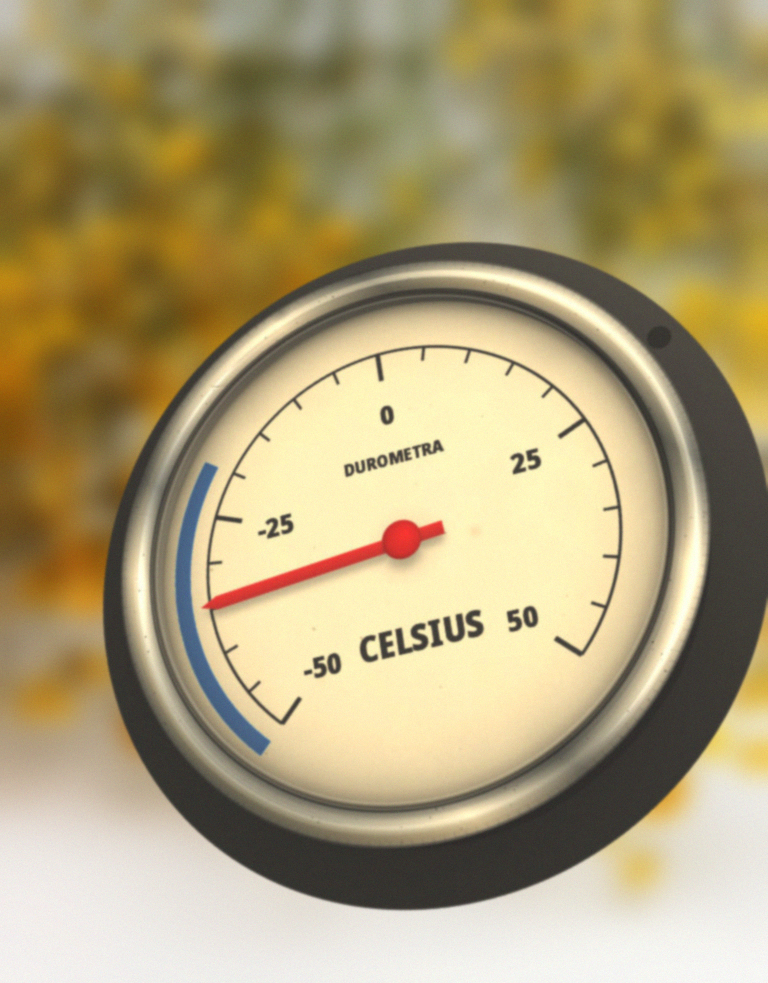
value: **-35** °C
